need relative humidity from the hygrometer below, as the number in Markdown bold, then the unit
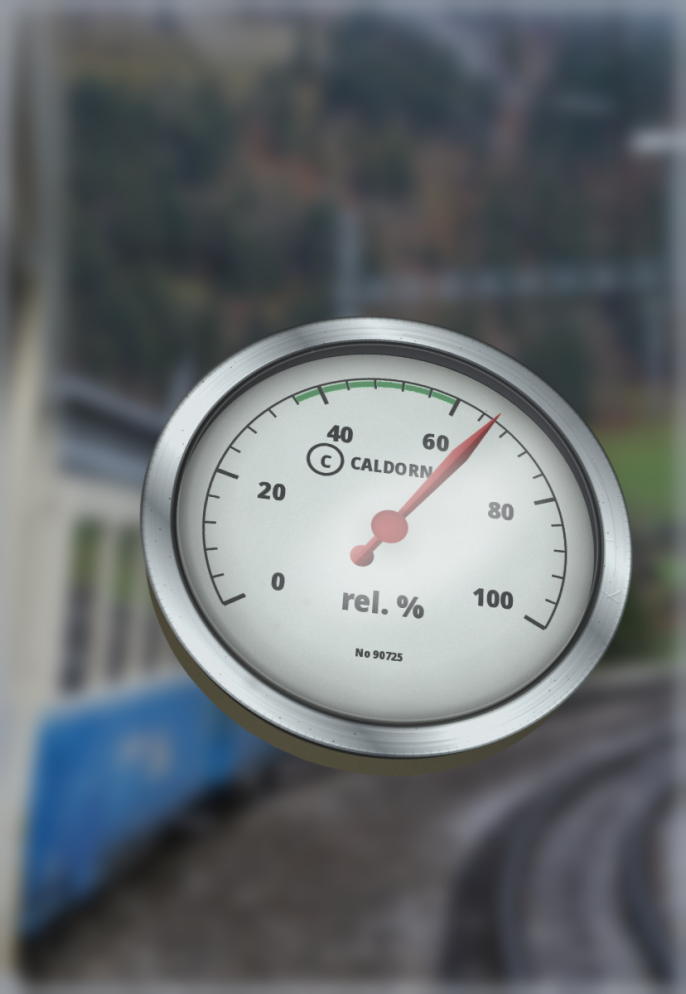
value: **66** %
